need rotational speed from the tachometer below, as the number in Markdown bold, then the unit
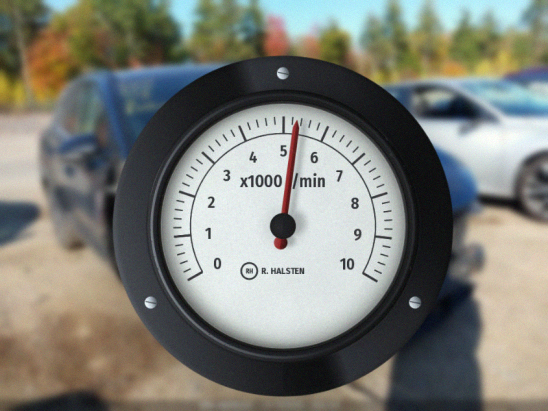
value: **5300** rpm
